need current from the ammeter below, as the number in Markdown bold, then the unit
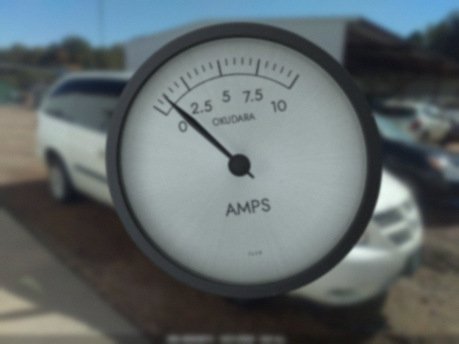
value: **1** A
